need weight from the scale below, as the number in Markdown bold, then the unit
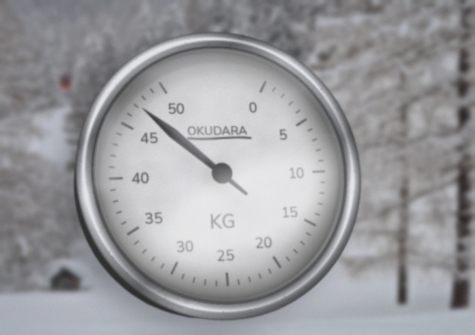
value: **47** kg
